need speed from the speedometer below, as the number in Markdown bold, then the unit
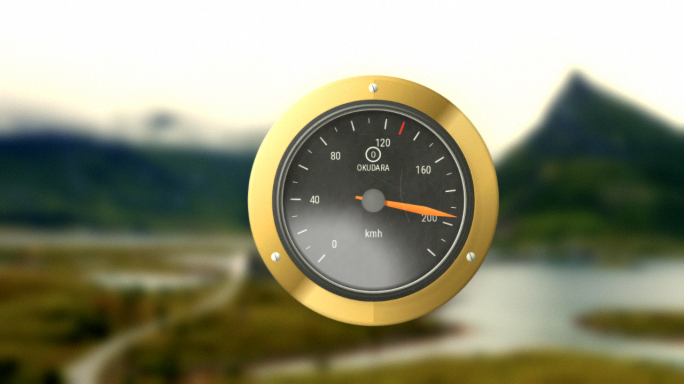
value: **195** km/h
